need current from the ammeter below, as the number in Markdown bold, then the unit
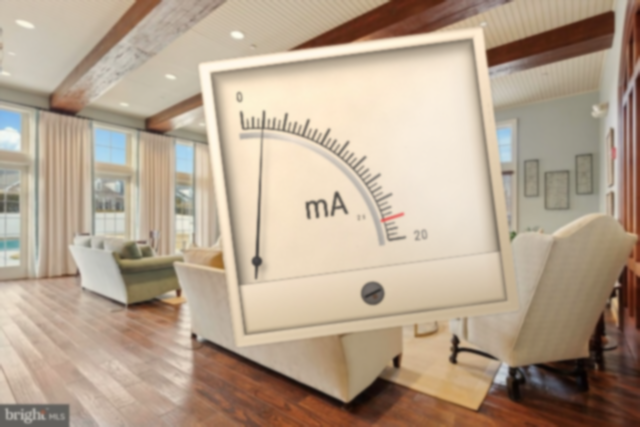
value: **2** mA
